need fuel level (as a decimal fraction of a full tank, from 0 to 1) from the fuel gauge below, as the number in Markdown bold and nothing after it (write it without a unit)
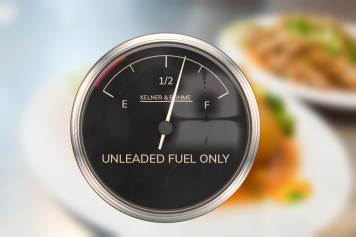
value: **0.625**
